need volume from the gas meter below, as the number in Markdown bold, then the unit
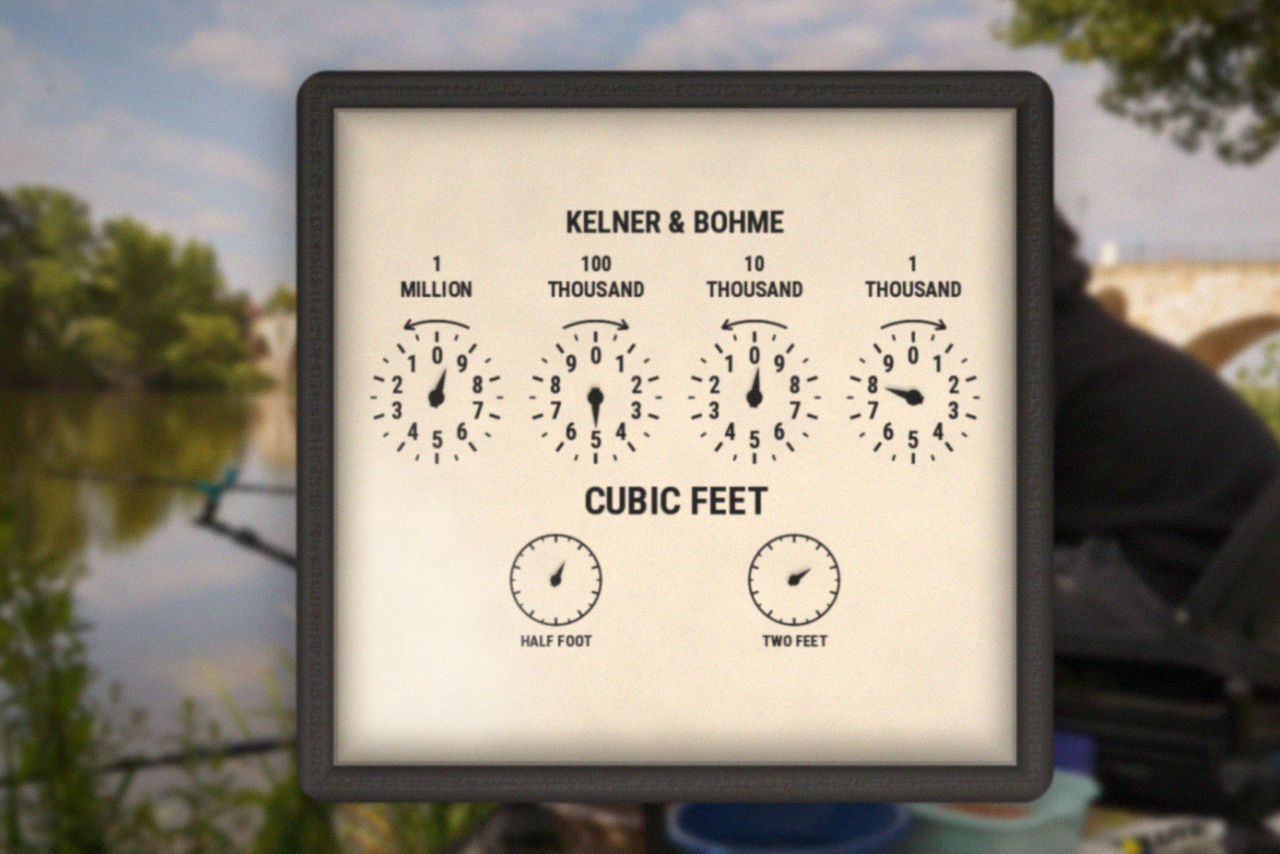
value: **949800** ft³
